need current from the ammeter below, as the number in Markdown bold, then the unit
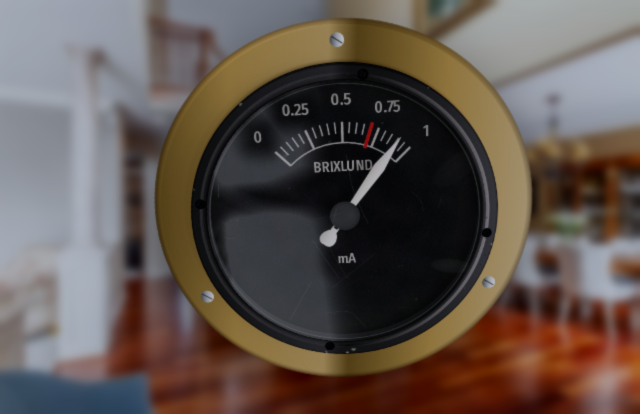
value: **0.9** mA
